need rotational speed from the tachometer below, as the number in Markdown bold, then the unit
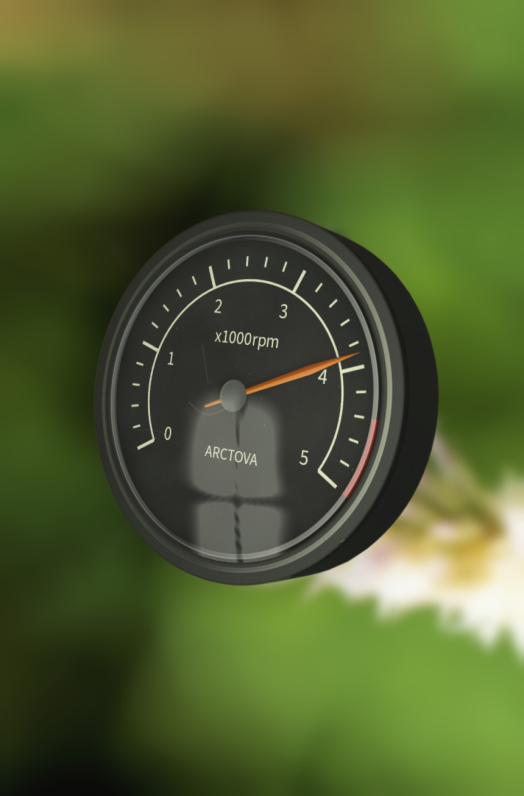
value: **3900** rpm
